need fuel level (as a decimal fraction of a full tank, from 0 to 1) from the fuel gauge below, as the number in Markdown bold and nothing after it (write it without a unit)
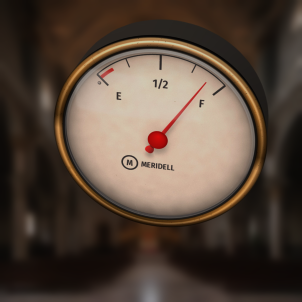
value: **0.875**
